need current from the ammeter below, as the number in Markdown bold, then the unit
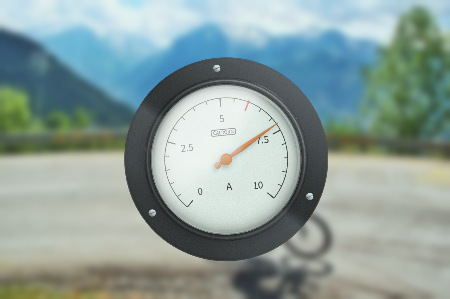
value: **7.25** A
